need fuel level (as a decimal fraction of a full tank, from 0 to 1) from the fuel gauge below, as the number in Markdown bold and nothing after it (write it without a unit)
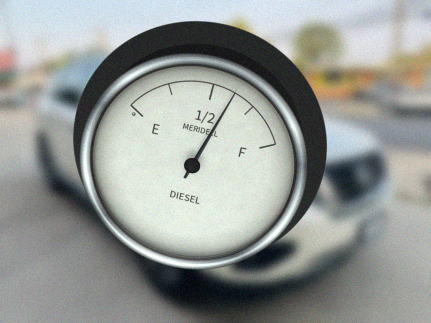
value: **0.625**
